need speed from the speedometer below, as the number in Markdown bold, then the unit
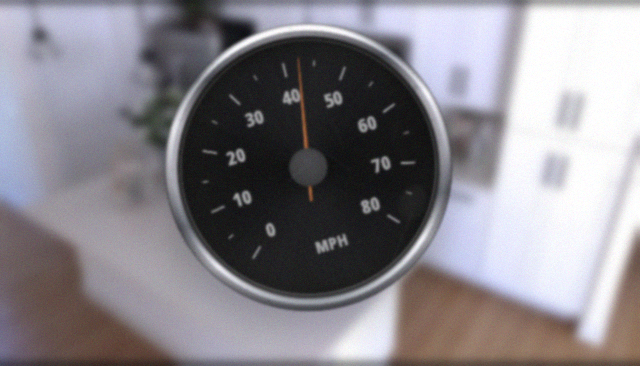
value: **42.5** mph
